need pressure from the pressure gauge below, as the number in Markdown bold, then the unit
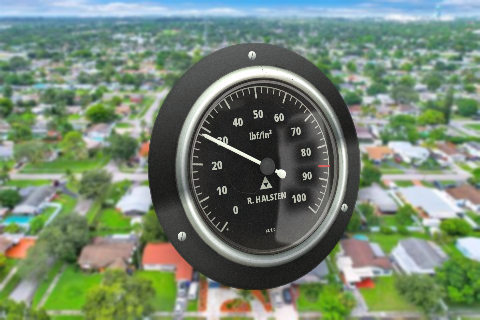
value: **28** psi
